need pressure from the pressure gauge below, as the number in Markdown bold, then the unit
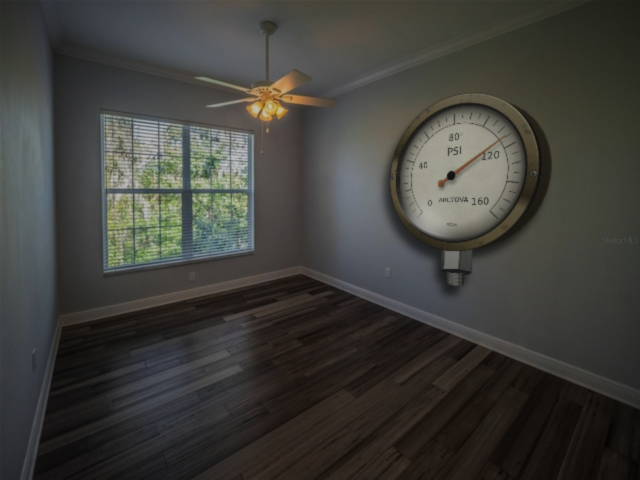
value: **115** psi
